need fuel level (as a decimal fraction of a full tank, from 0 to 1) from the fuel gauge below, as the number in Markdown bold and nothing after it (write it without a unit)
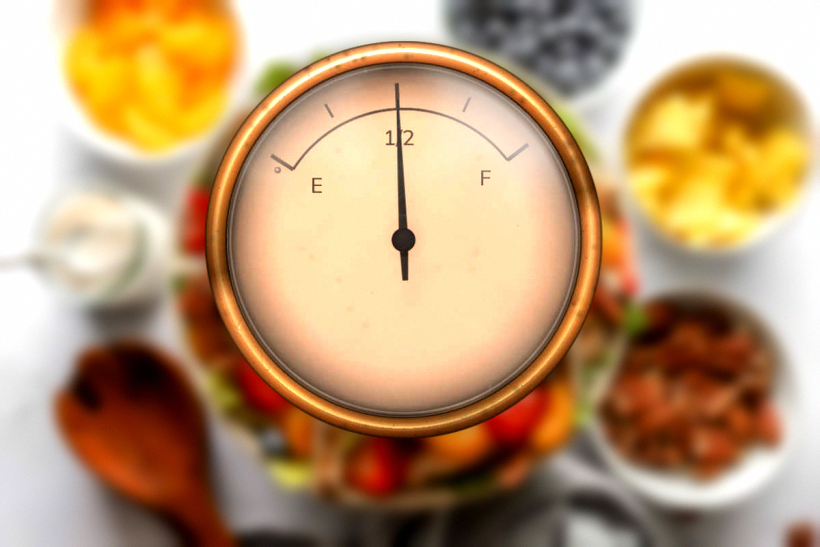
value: **0.5**
